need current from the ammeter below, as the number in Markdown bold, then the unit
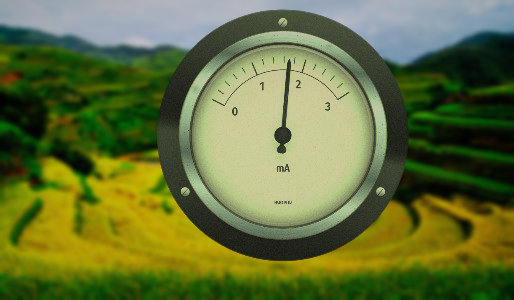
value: **1.7** mA
